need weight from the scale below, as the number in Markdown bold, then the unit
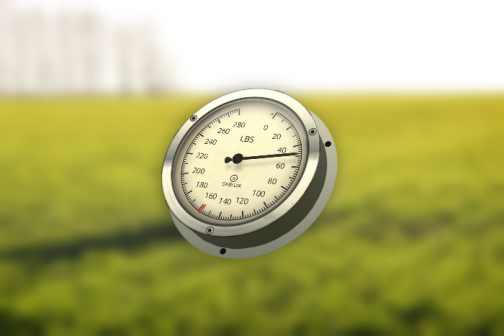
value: **50** lb
